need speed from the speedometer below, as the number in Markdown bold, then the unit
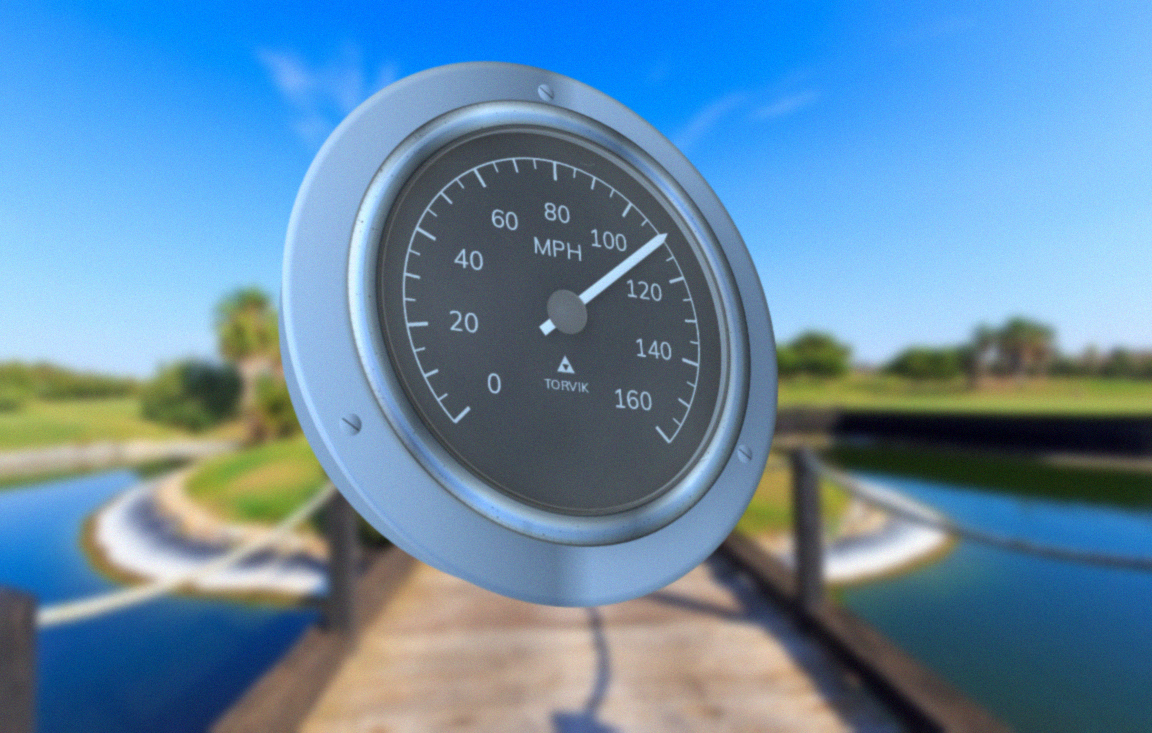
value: **110** mph
